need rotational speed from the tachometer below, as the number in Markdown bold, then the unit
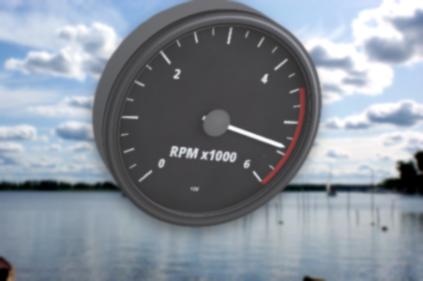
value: **5375** rpm
